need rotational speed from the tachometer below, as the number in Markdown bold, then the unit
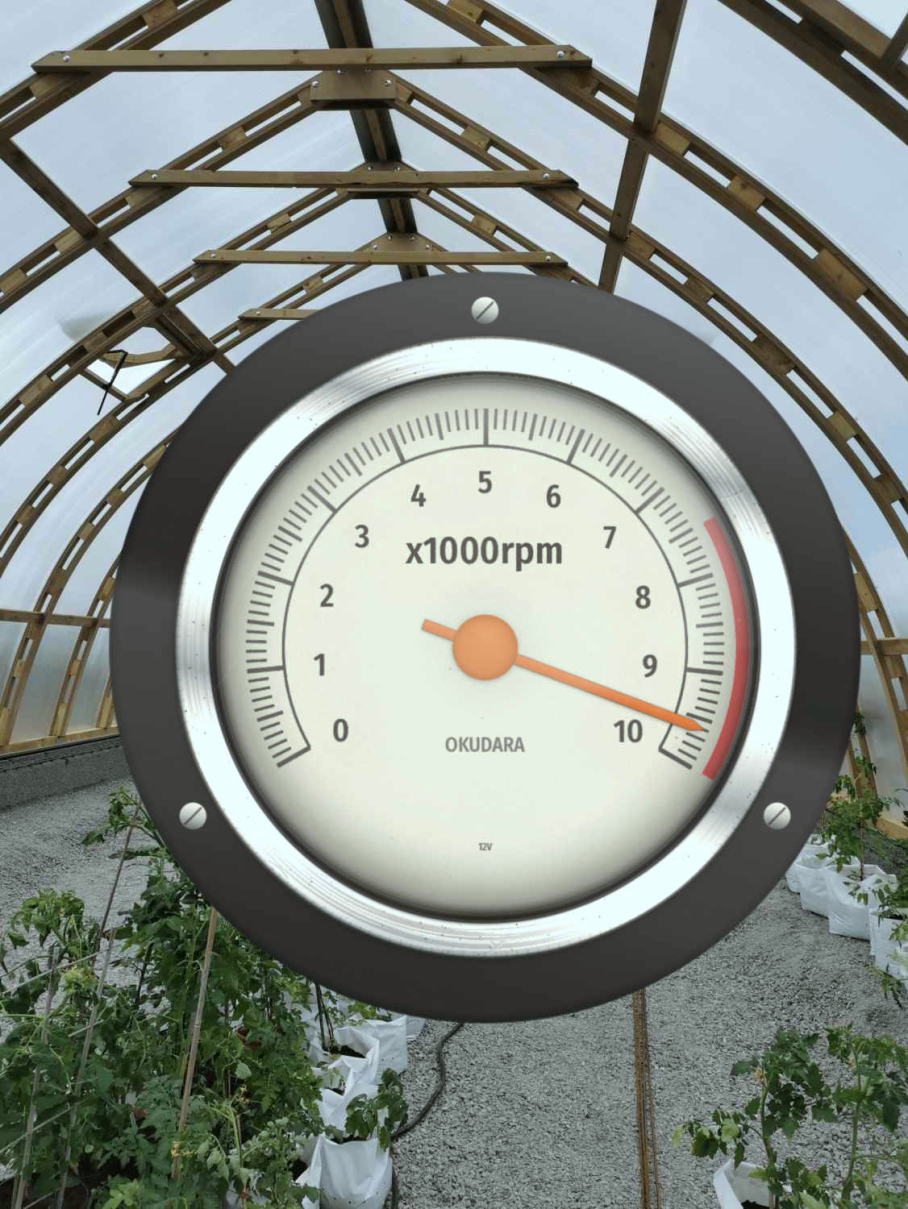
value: **9600** rpm
